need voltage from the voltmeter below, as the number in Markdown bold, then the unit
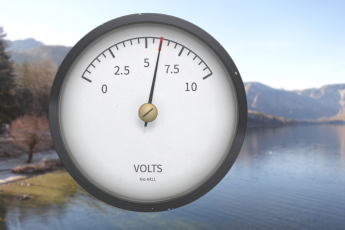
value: **6** V
